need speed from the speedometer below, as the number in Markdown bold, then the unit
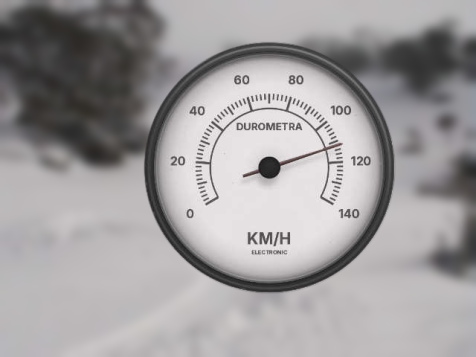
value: **112** km/h
